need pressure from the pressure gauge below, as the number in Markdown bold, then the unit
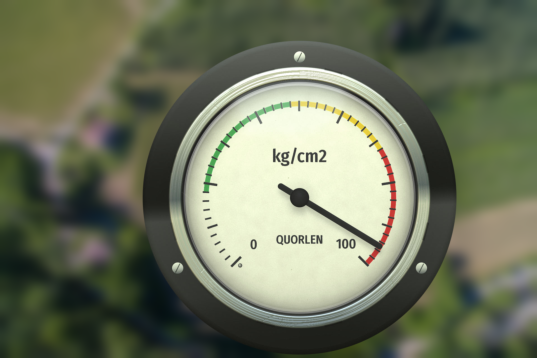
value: **95** kg/cm²
